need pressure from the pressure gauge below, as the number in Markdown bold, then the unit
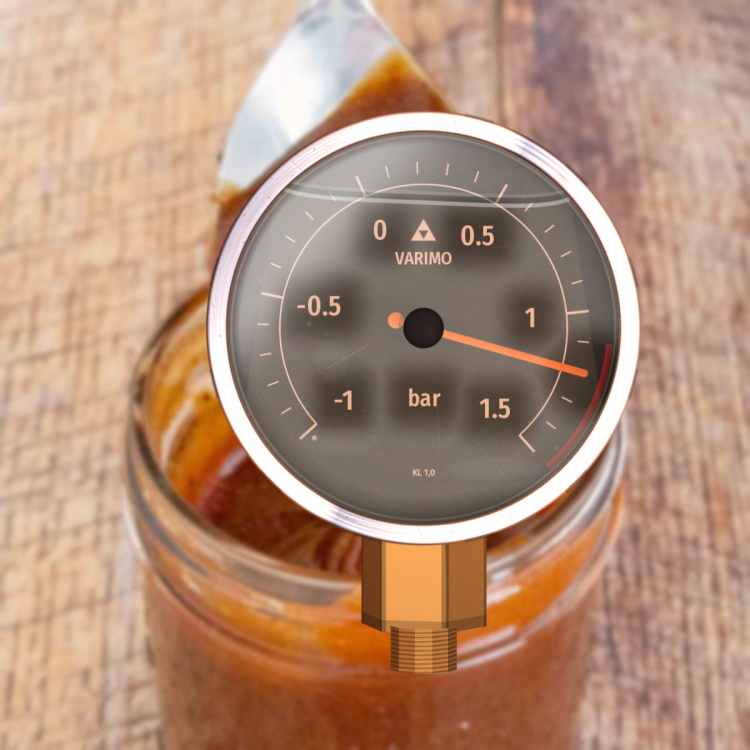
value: **1.2** bar
